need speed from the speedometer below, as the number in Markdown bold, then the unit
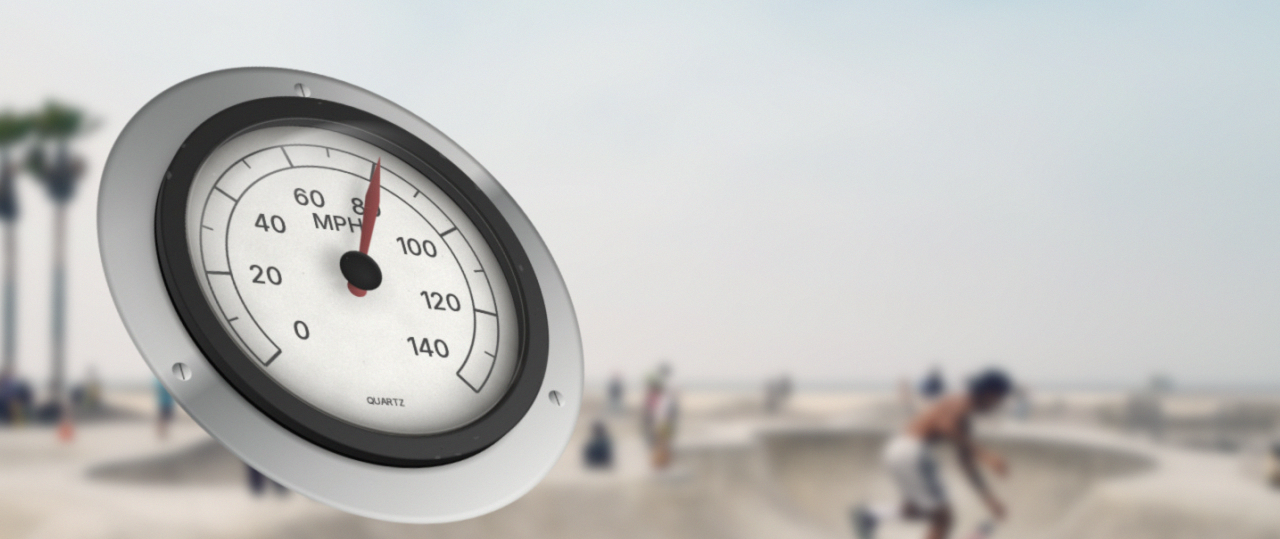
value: **80** mph
